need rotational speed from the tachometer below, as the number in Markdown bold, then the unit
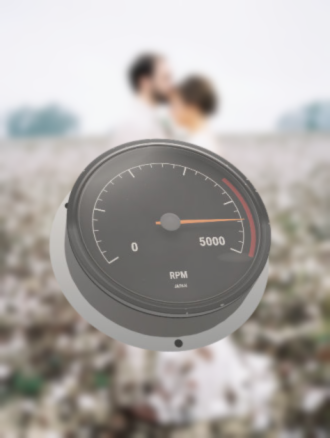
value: **4400** rpm
